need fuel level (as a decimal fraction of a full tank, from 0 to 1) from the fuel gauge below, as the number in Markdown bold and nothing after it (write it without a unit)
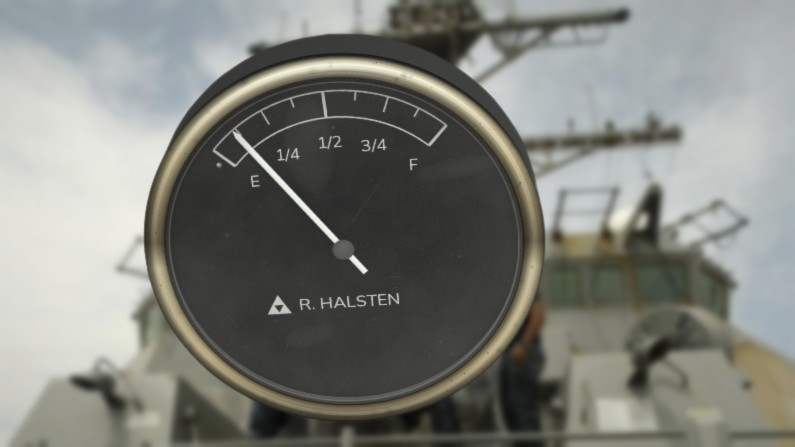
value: **0.125**
